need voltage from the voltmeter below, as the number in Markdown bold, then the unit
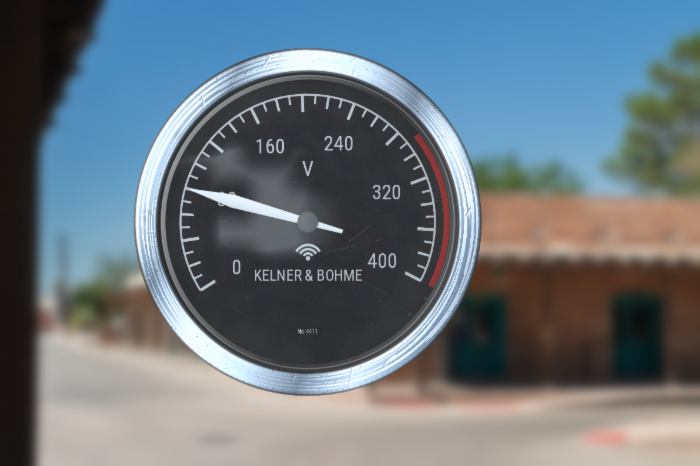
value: **80** V
